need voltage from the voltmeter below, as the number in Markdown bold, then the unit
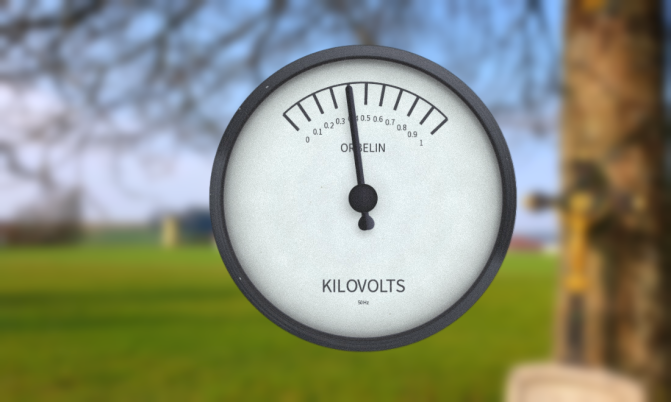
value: **0.4** kV
